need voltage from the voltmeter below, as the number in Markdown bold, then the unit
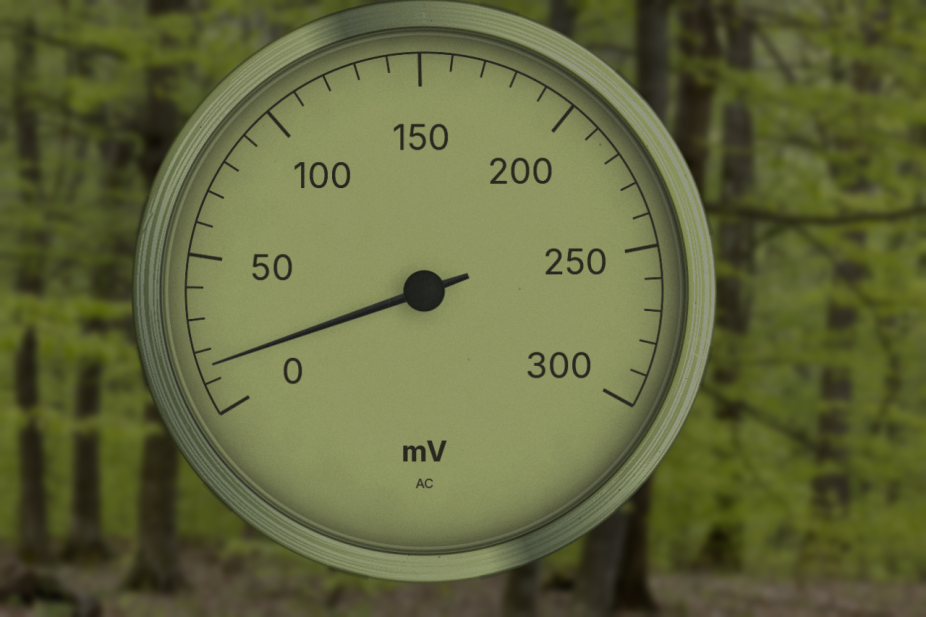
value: **15** mV
